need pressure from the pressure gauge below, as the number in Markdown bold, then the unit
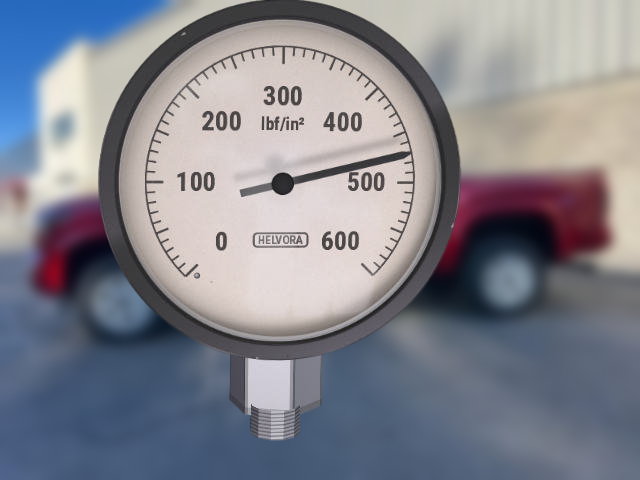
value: **470** psi
